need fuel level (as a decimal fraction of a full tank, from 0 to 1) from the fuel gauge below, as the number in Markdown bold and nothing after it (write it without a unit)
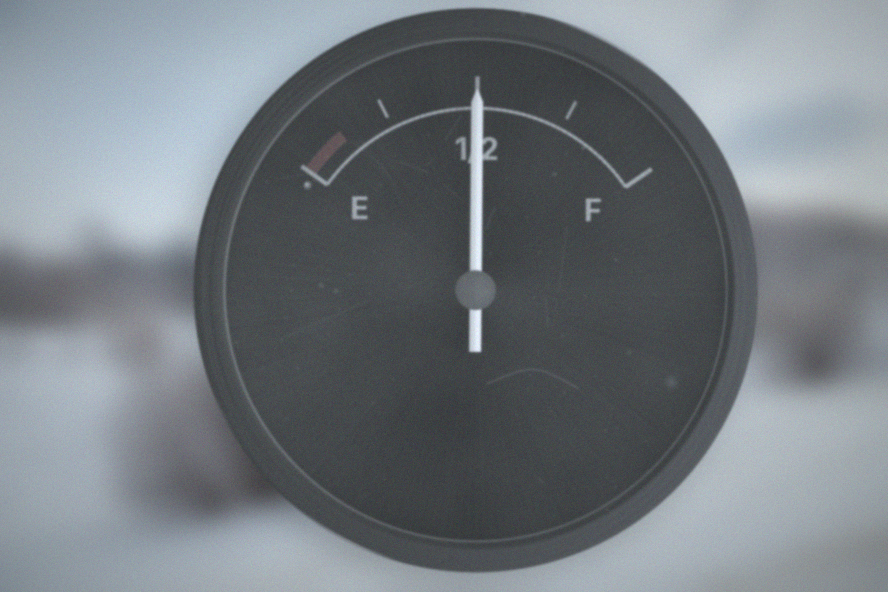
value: **0.5**
